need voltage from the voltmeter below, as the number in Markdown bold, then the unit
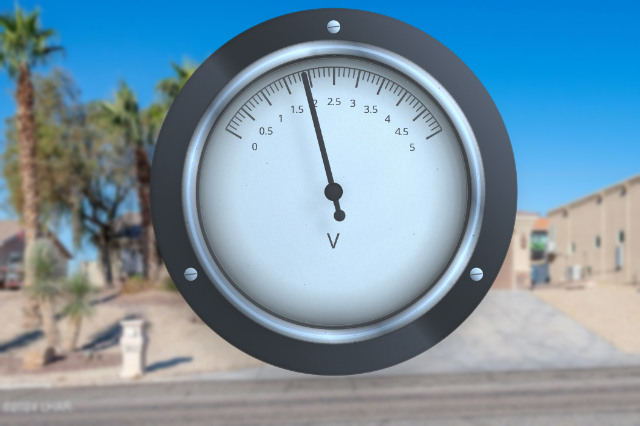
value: **1.9** V
